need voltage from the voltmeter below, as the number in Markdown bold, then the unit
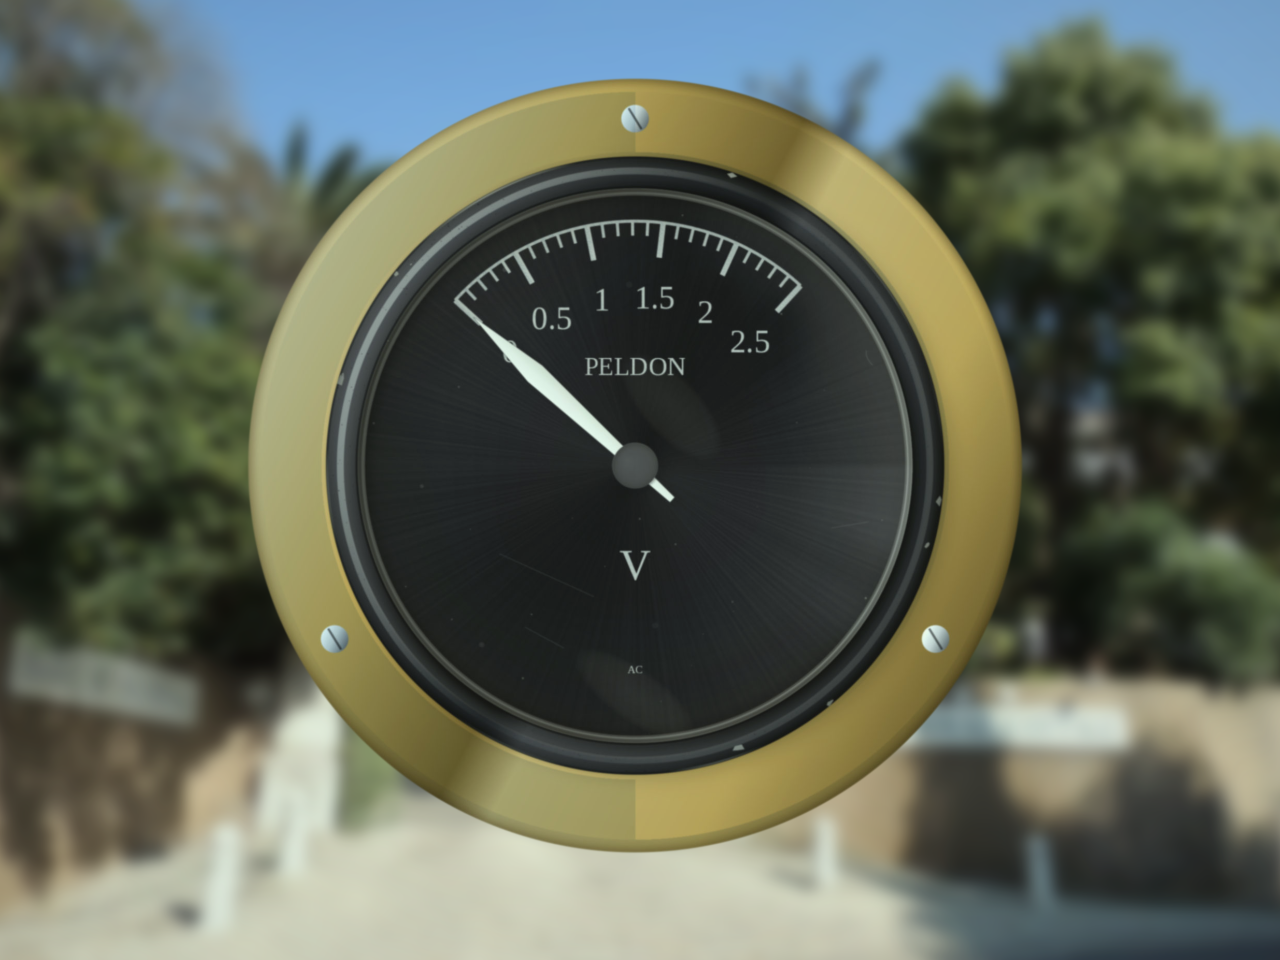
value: **0** V
